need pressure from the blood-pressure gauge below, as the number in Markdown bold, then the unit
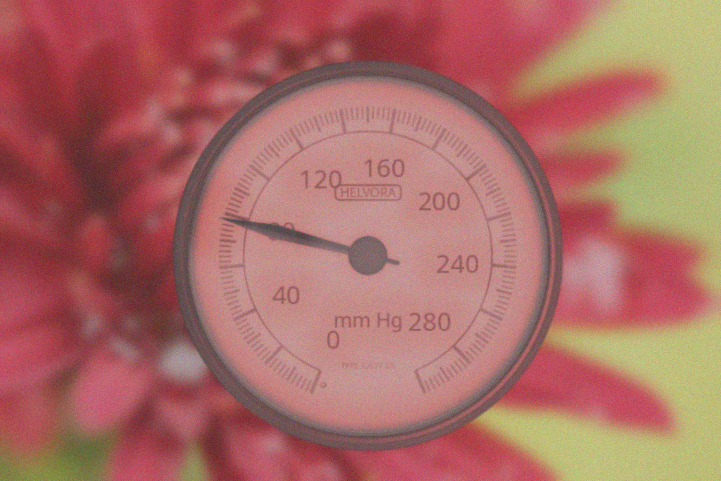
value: **78** mmHg
